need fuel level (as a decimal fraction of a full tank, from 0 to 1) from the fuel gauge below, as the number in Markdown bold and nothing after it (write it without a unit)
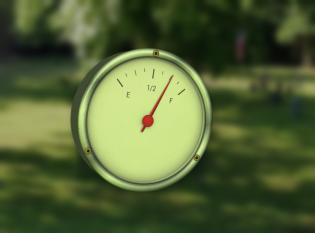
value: **0.75**
